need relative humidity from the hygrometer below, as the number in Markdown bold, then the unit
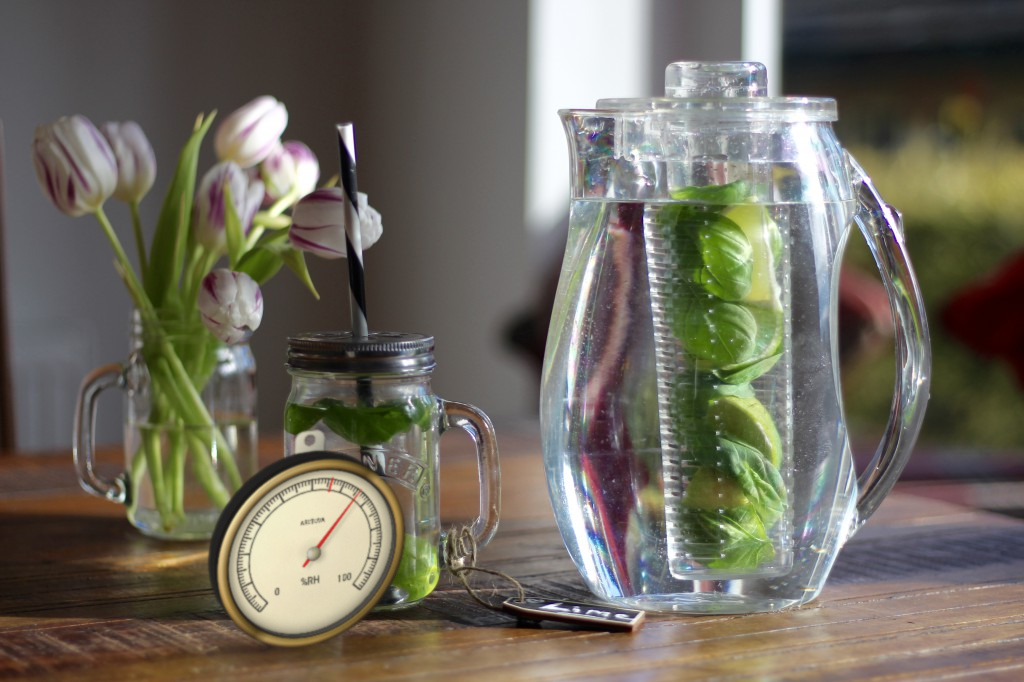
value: **65** %
